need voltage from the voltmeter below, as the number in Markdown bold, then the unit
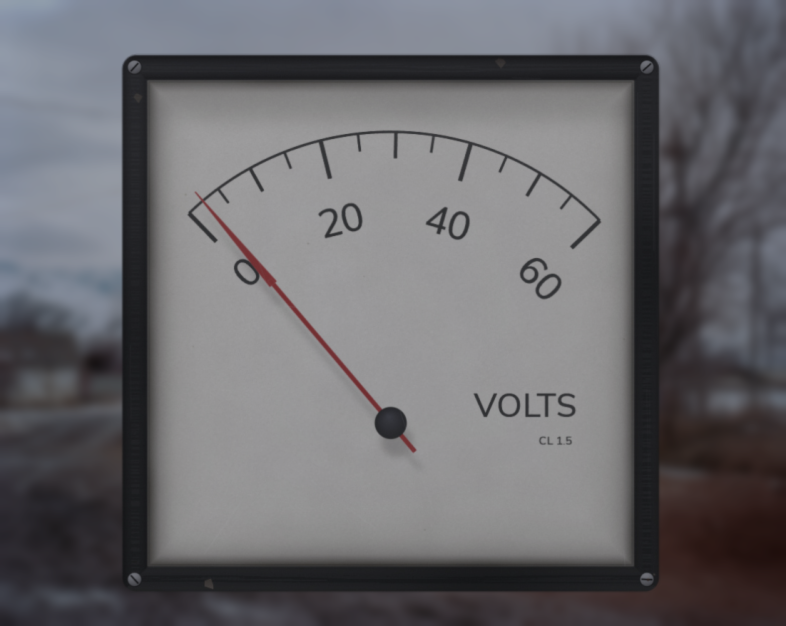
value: **2.5** V
